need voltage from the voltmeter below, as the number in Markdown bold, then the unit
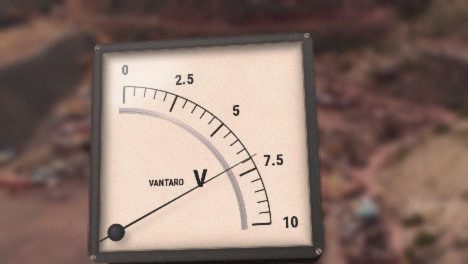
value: **7** V
